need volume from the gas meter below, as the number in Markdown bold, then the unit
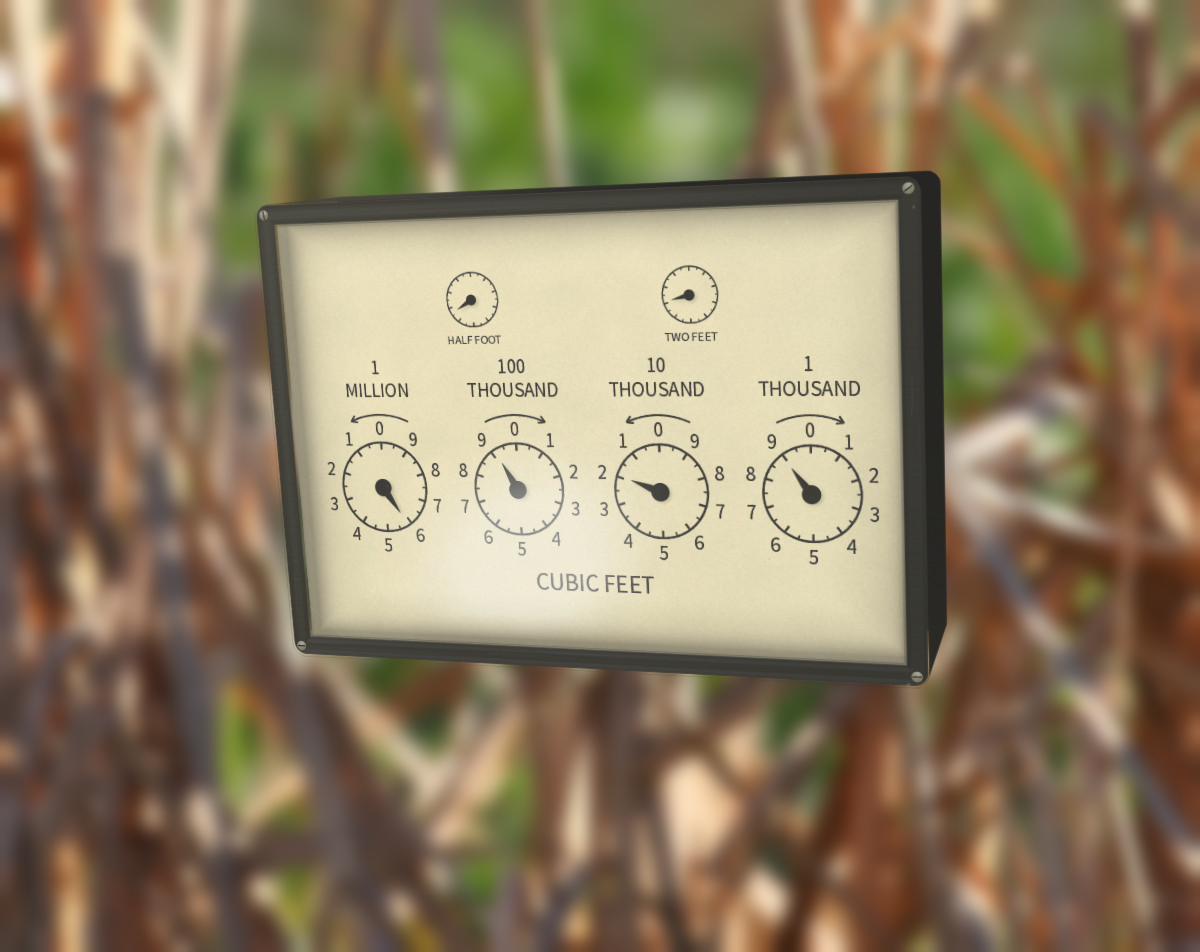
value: **591900** ft³
